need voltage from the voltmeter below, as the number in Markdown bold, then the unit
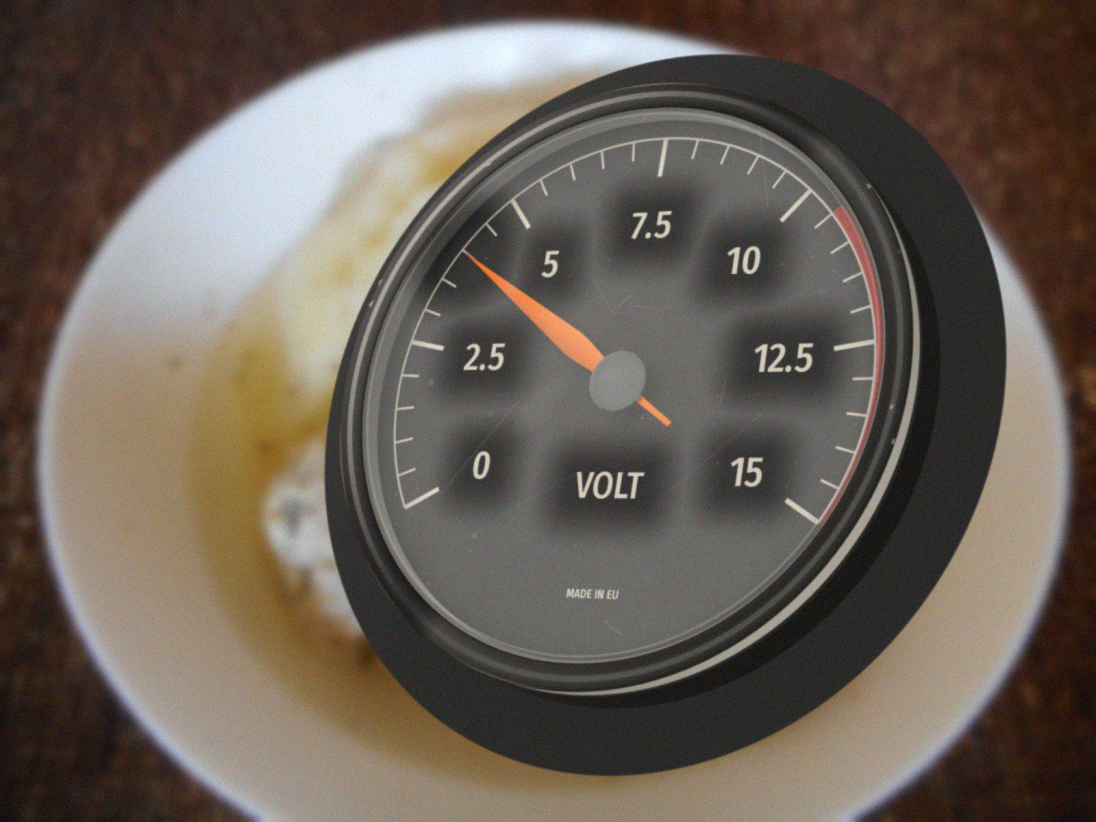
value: **4** V
